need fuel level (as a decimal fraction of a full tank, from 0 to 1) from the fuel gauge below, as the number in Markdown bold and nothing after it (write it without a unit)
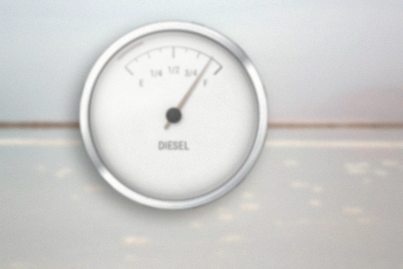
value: **0.875**
